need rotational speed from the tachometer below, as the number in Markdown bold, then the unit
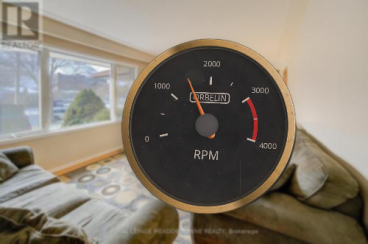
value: **1500** rpm
